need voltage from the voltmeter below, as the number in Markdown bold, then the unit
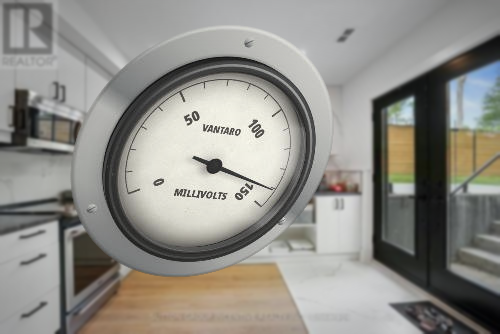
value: **140** mV
